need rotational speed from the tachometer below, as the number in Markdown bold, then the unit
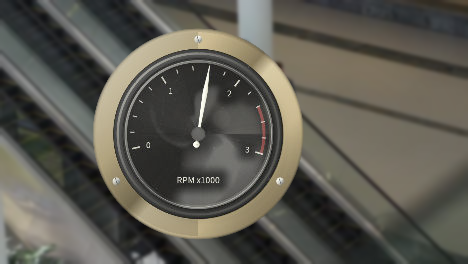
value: **1600** rpm
